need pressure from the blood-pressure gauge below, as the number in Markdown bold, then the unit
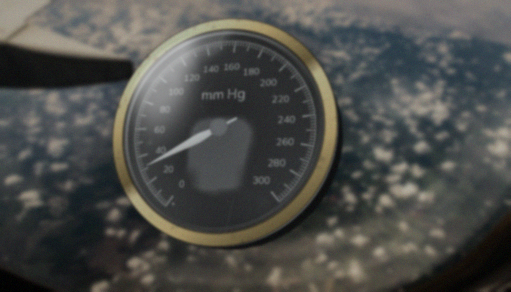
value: **30** mmHg
